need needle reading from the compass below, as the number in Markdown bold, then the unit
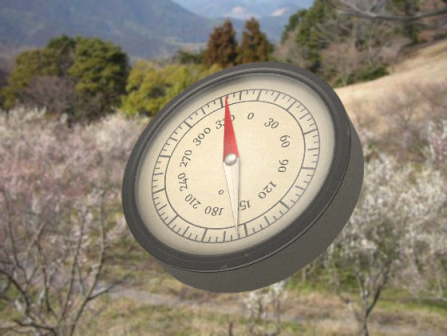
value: **335** °
